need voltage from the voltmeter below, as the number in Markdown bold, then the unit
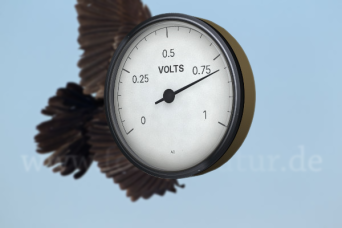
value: **0.8** V
